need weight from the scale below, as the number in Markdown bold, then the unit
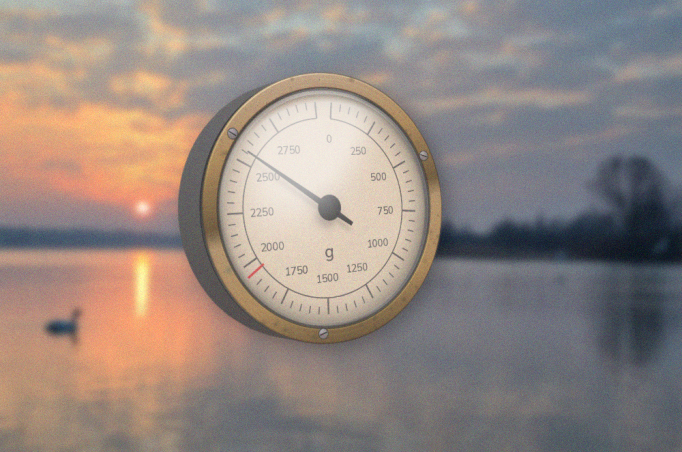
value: **2550** g
